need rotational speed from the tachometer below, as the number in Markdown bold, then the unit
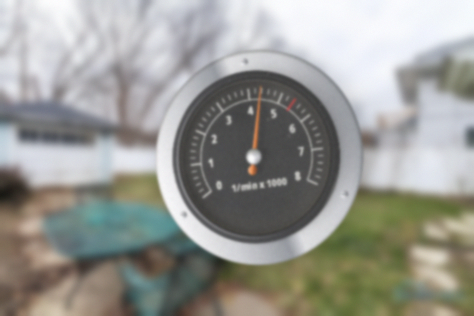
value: **4400** rpm
